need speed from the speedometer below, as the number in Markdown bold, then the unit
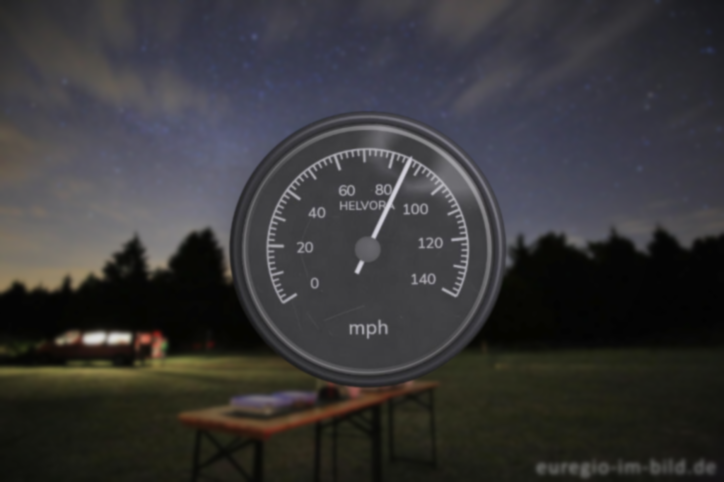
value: **86** mph
